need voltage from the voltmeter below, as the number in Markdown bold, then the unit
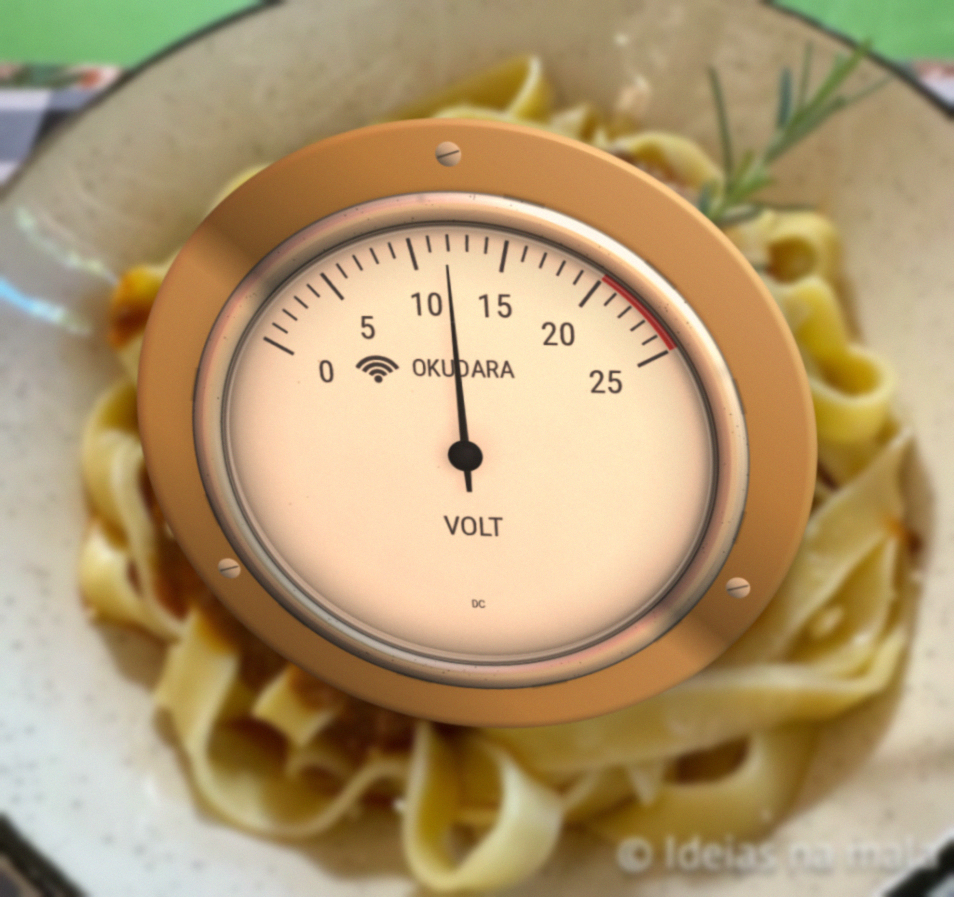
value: **12** V
